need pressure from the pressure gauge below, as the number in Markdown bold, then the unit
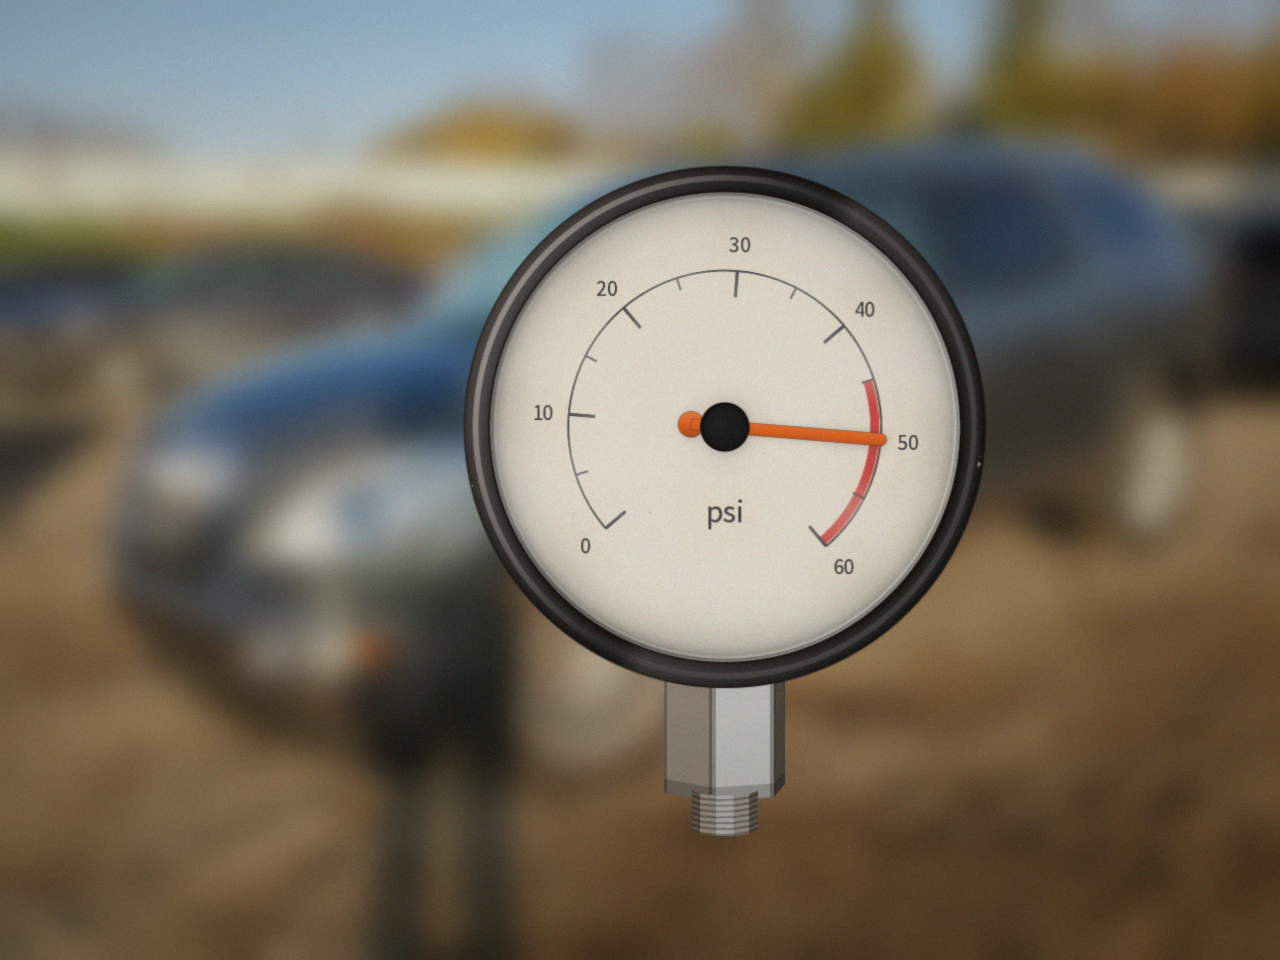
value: **50** psi
